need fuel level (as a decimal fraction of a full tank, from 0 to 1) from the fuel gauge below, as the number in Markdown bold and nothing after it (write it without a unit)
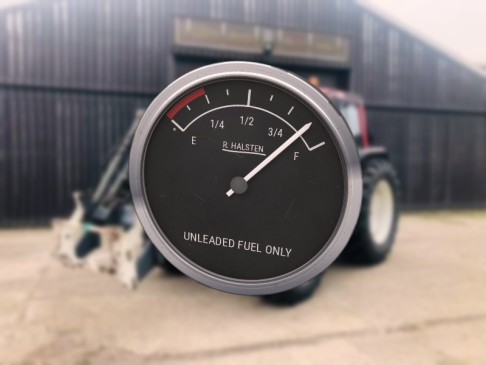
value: **0.875**
